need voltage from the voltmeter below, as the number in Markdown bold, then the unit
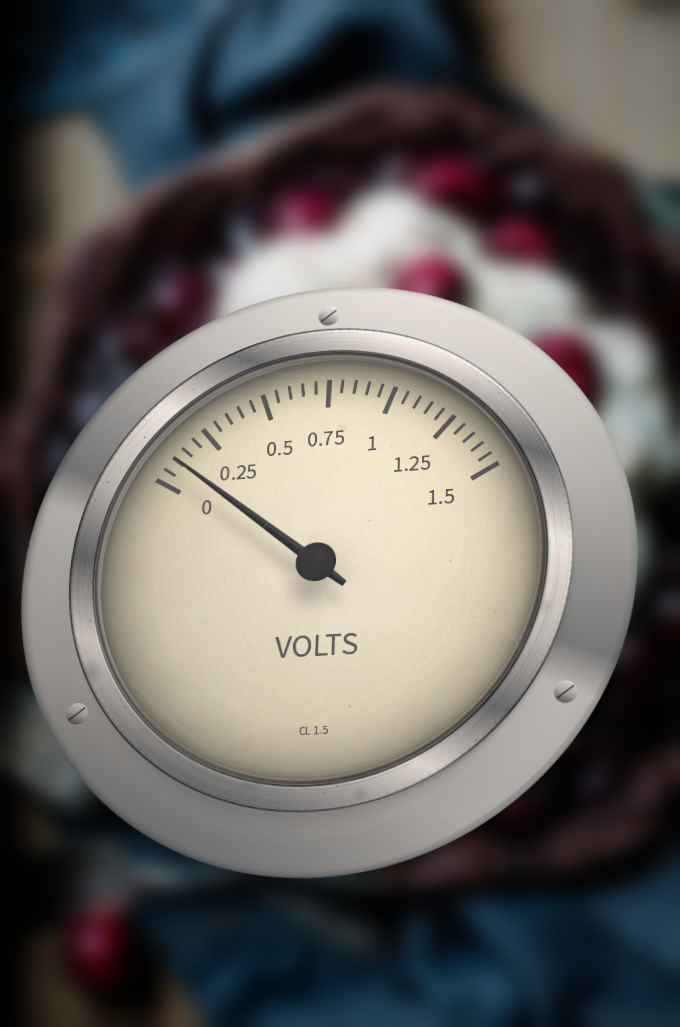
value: **0.1** V
